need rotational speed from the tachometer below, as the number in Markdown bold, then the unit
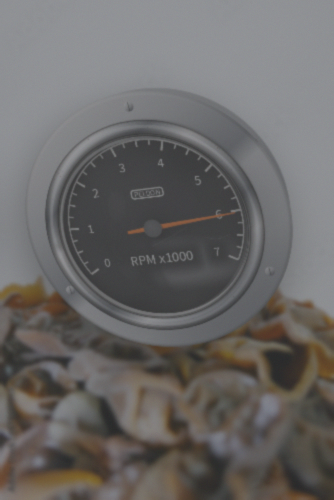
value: **6000** rpm
